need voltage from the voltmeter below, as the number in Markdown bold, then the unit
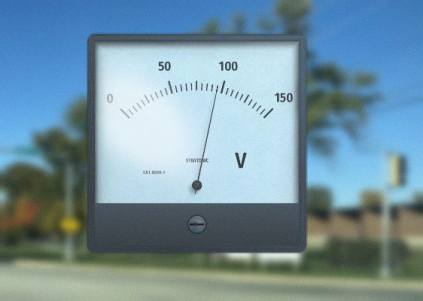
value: **95** V
